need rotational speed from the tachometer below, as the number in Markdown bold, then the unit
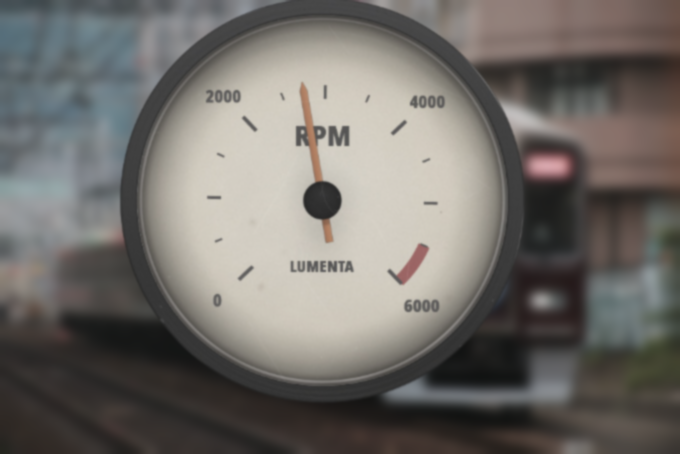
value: **2750** rpm
